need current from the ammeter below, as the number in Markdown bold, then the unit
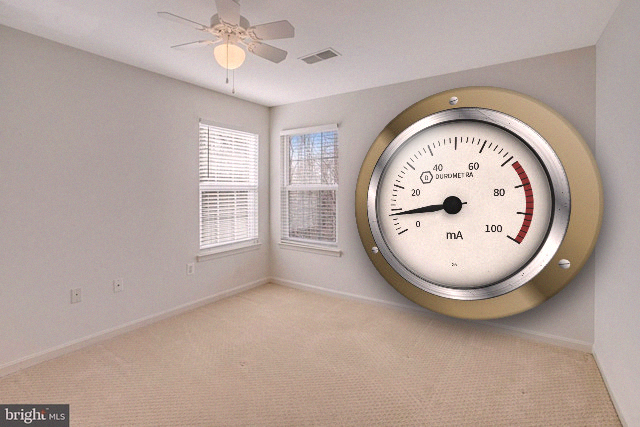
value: **8** mA
